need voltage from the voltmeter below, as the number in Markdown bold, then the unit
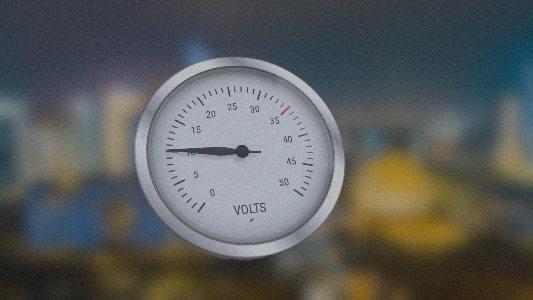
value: **10** V
